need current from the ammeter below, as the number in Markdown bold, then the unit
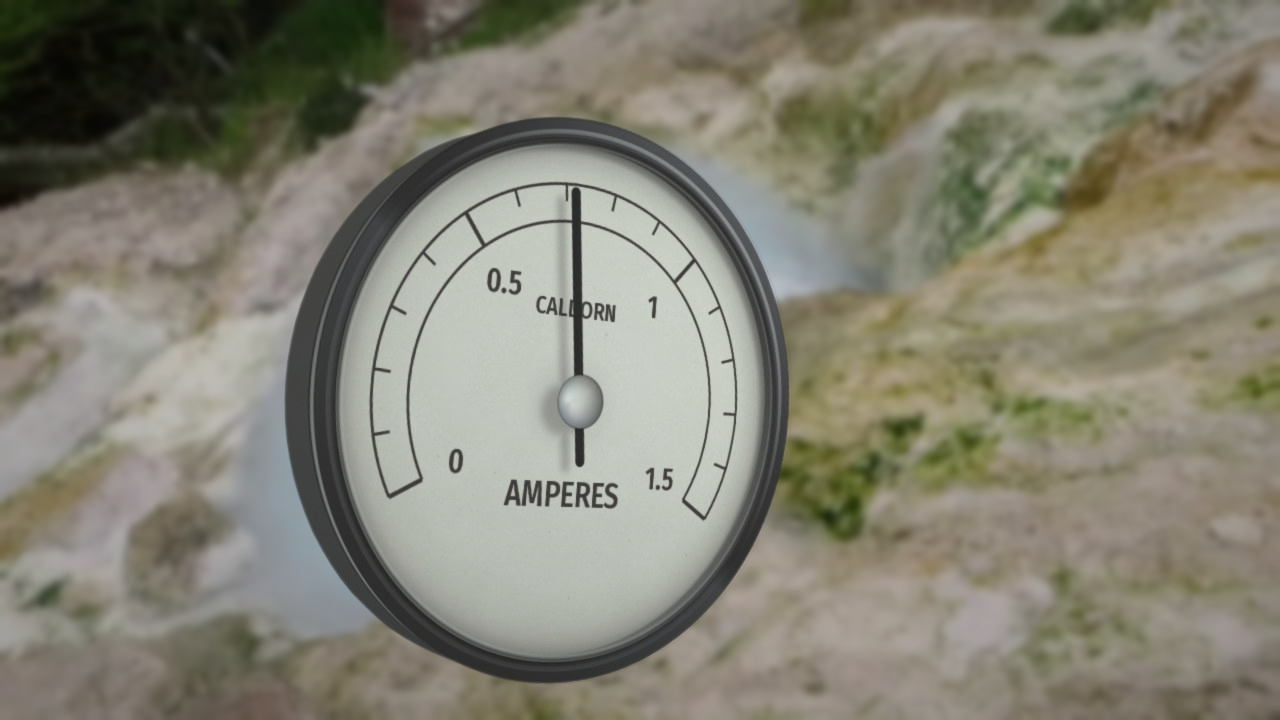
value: **0.7** A
